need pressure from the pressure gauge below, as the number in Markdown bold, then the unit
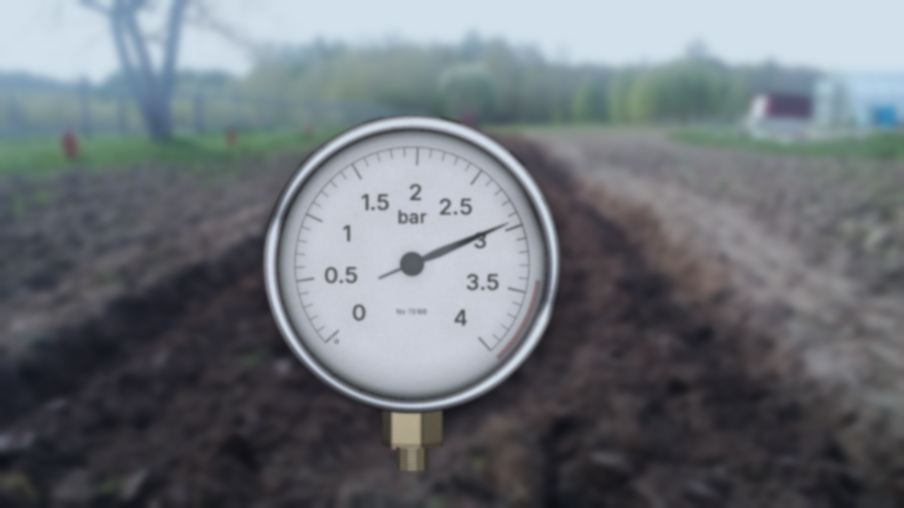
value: **2.95** bar
